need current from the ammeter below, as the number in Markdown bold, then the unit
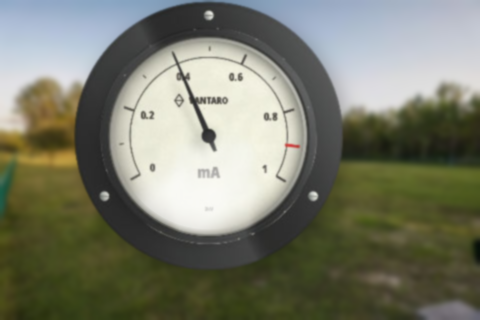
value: **0.4** mA
